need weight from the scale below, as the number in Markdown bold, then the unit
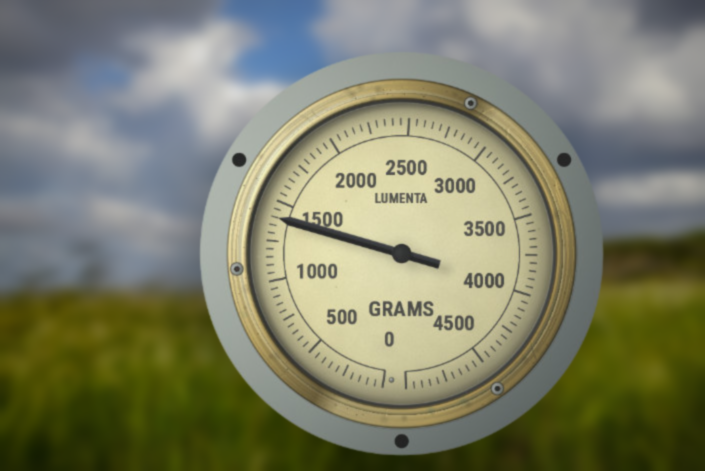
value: **1400** g
